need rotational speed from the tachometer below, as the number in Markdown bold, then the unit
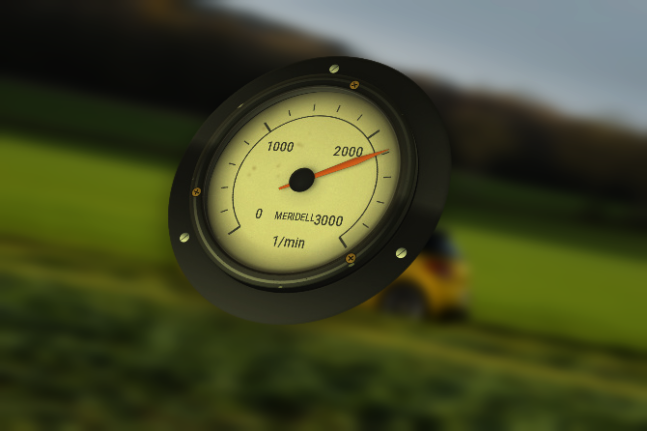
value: **2200** rpm
